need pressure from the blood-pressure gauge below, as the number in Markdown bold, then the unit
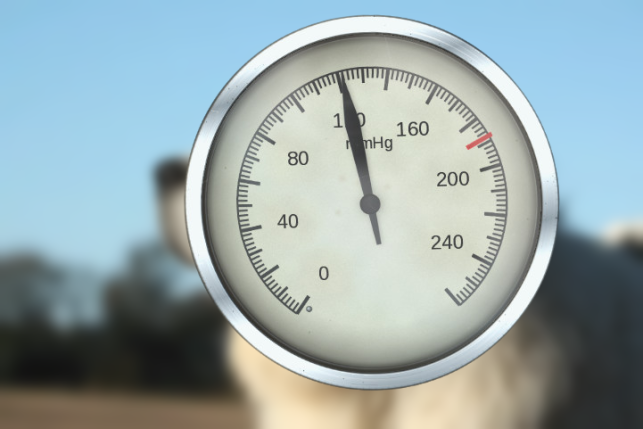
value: **122** mmHg
